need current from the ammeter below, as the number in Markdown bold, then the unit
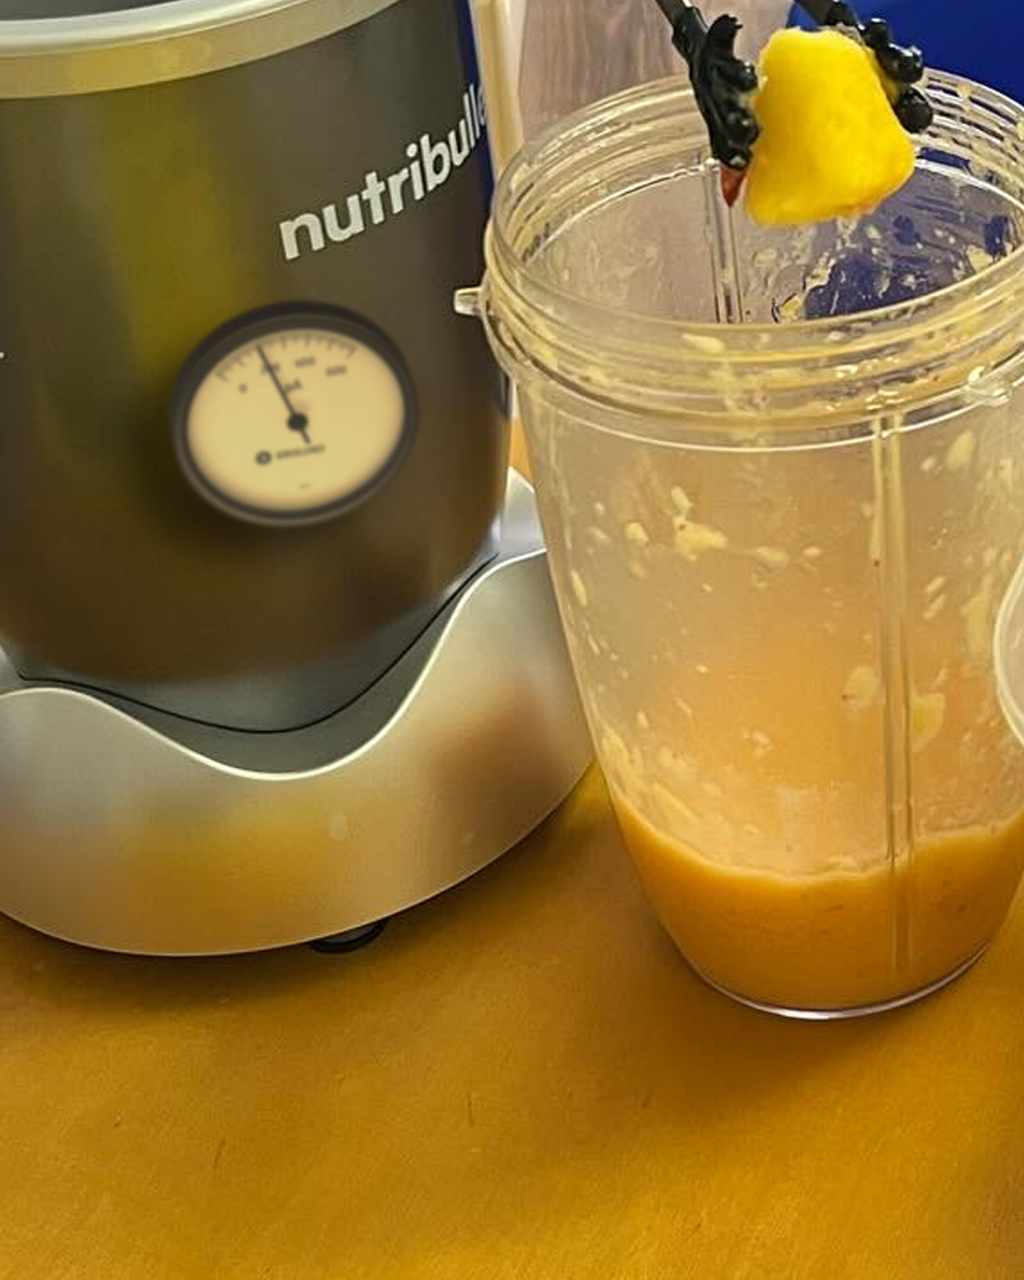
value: **200** µA
